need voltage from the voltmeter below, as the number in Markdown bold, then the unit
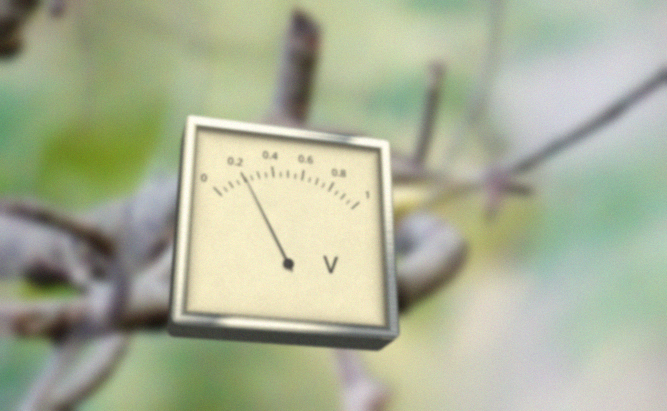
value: **0.2** V
